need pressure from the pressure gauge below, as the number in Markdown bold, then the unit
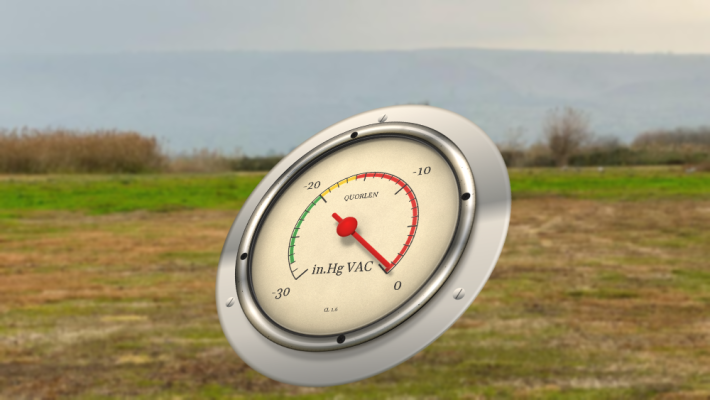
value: **-0.5** inHg
